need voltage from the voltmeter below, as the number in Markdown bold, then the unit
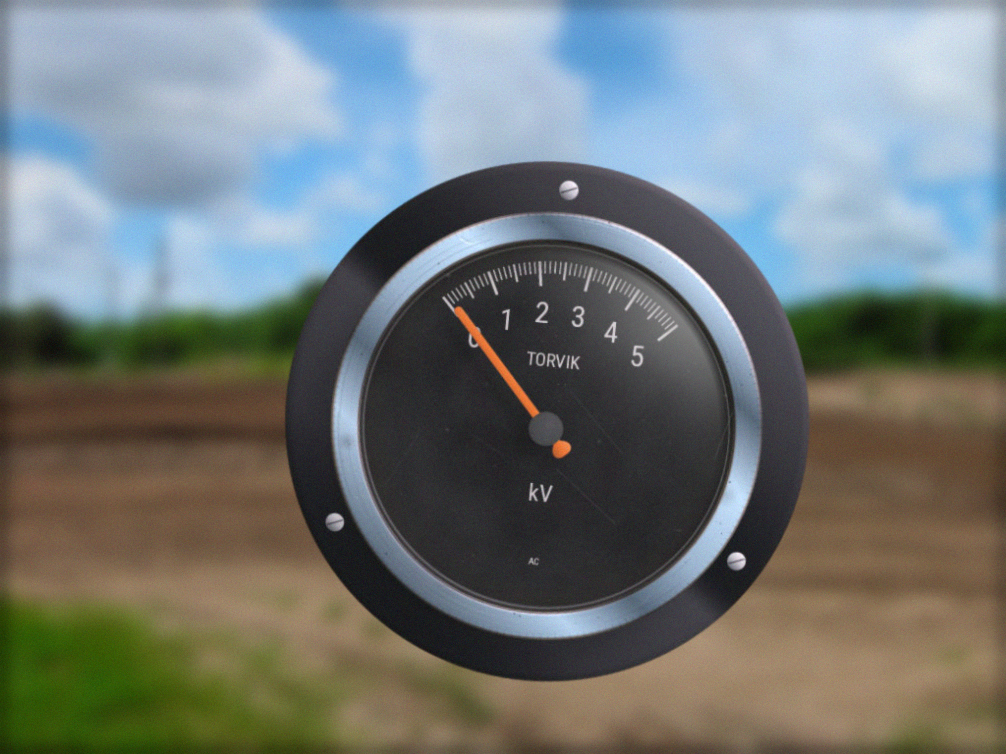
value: **0.1** kV
